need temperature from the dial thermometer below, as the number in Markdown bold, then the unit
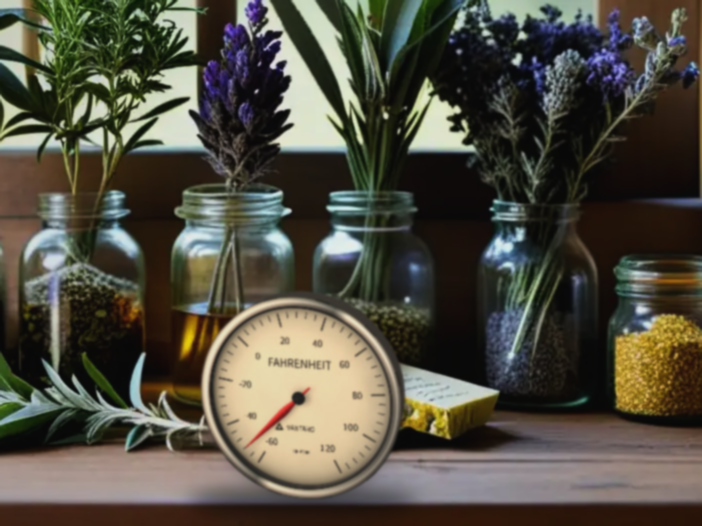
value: **-52** °F
